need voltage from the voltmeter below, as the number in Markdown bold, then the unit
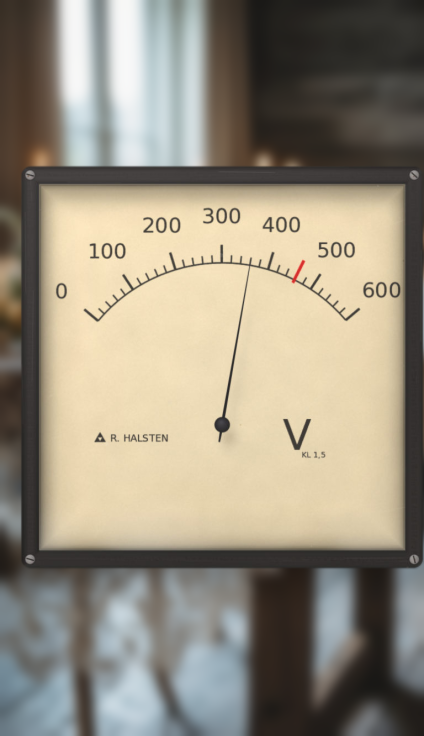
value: **360** V
